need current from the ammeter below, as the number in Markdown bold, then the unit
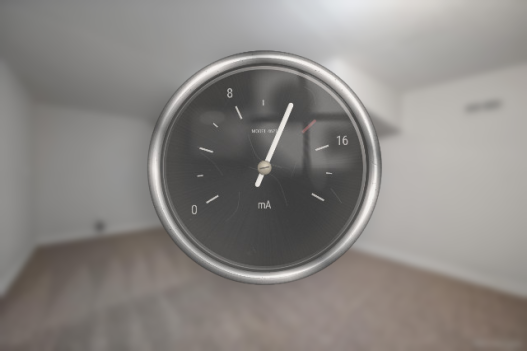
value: **12** mA
